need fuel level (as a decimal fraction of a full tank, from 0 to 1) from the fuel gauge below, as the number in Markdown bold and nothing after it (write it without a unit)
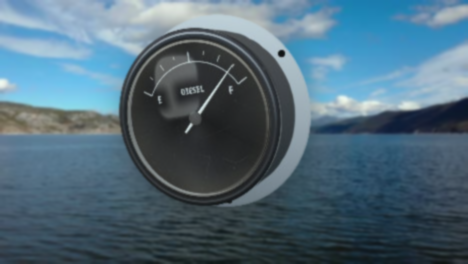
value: **0.875**
